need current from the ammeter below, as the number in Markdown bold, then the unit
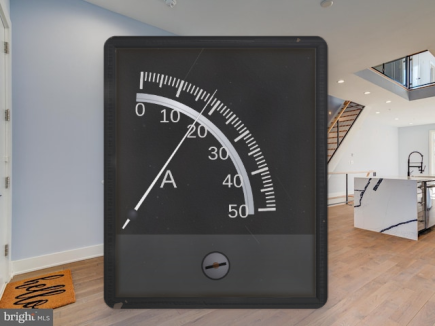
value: **18** A
